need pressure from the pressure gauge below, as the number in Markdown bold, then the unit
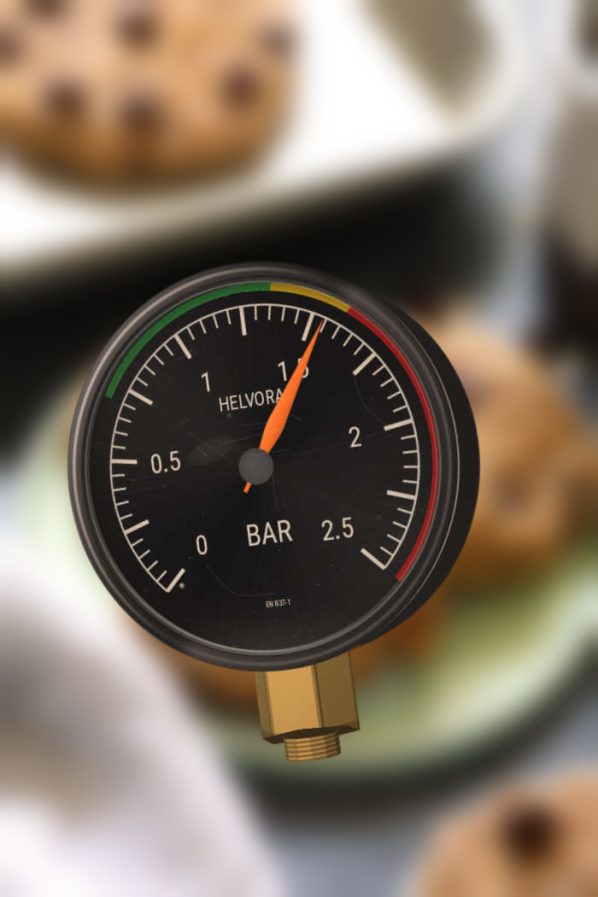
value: **1.55** bar
